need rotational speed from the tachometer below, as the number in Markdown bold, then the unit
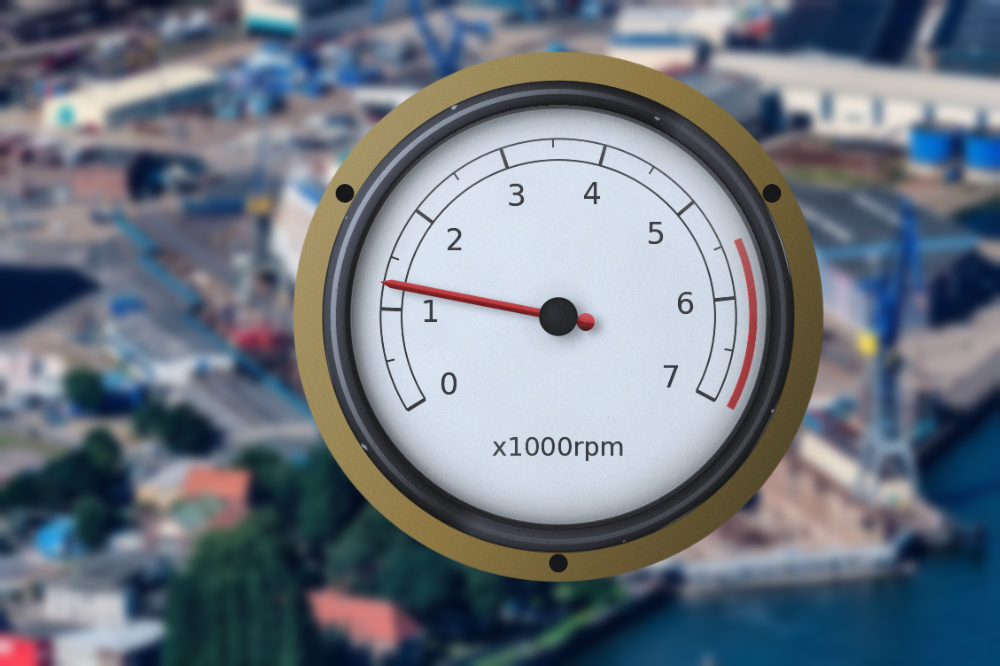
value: **1250** rpm
